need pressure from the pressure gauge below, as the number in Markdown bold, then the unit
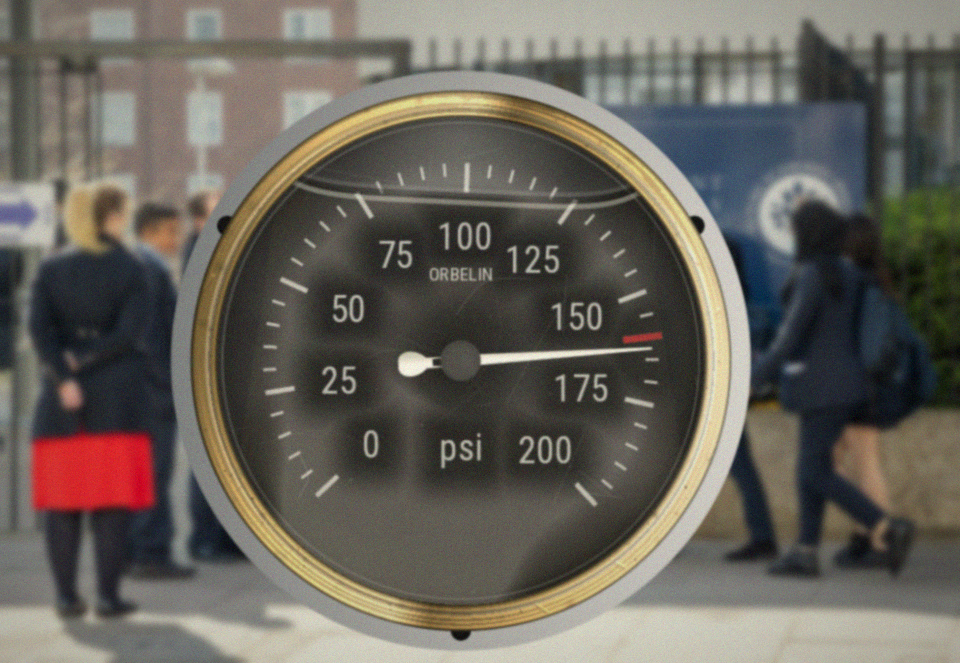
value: **162.5** psi
